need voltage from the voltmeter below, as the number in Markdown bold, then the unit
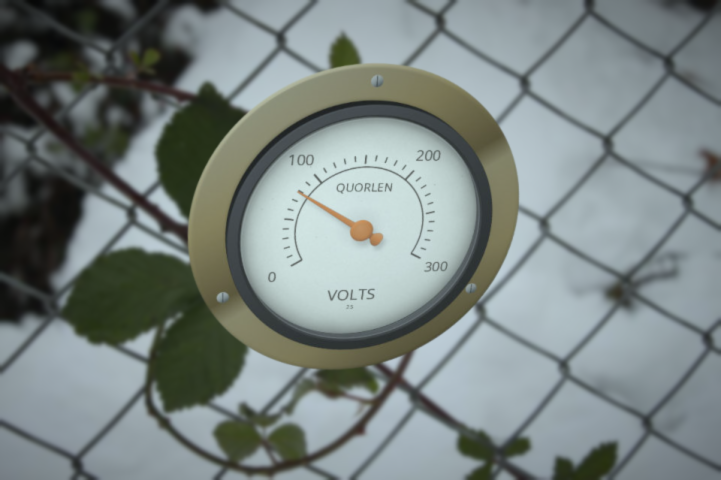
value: **80** V
